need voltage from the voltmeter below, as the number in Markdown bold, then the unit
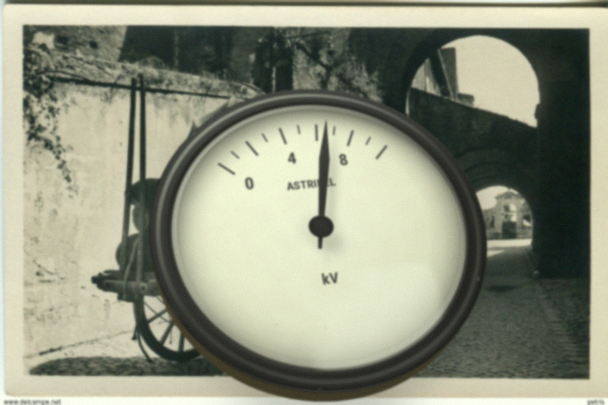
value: **6.5** kV
